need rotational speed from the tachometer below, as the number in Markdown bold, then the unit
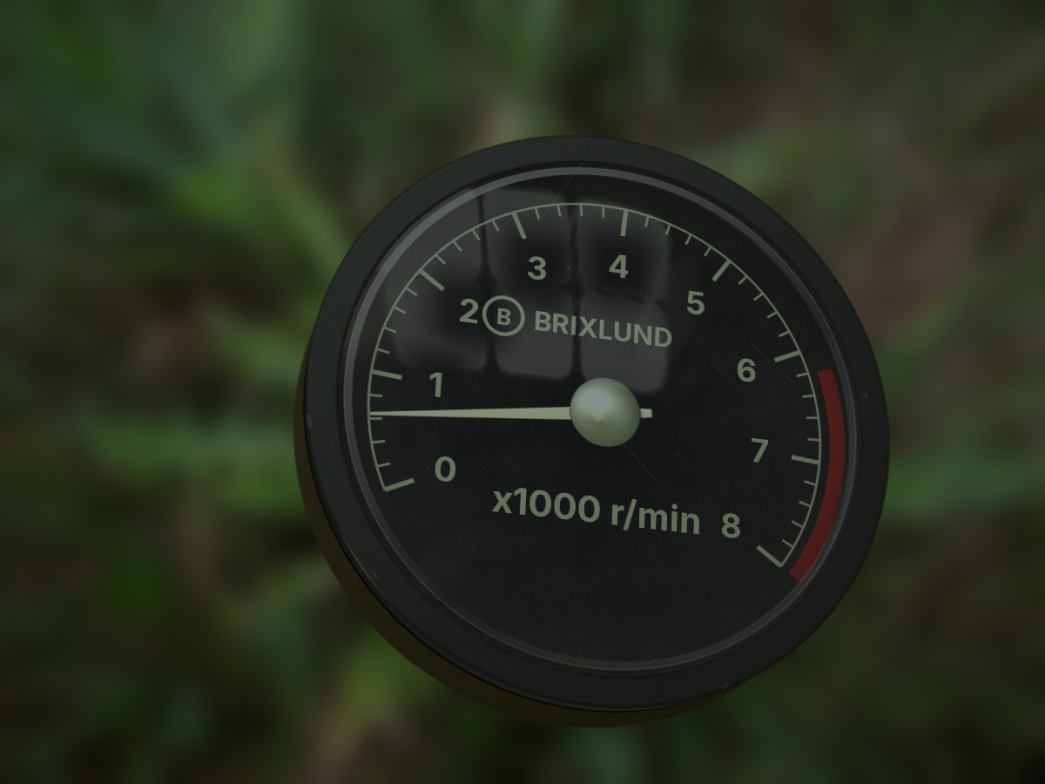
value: **600** rpm
